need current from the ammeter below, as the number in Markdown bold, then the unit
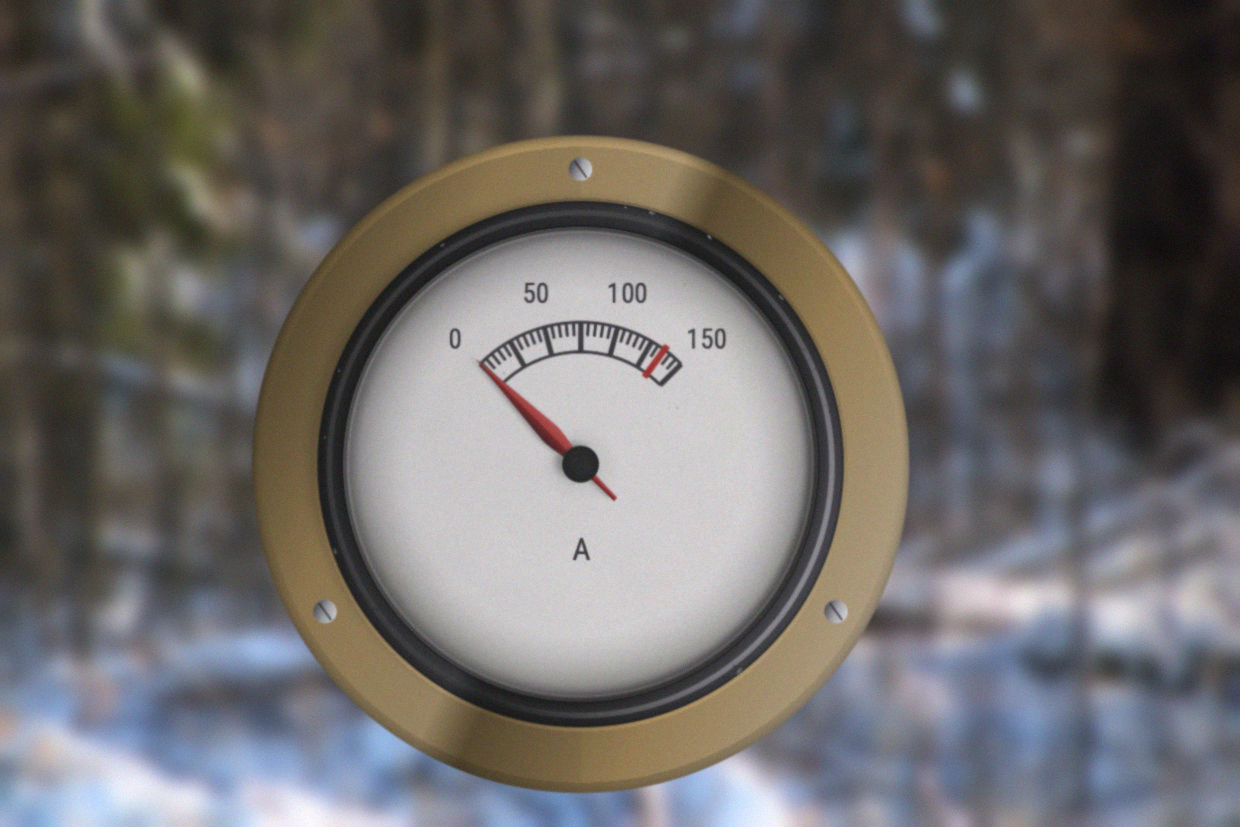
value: **0** A
